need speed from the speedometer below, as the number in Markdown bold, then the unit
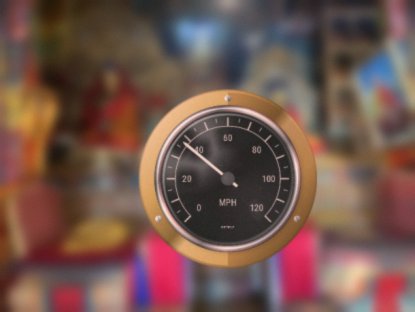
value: **37.5** mph
